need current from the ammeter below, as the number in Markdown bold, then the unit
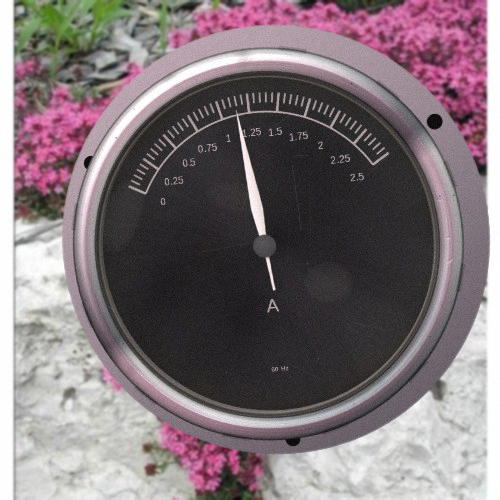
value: **1.15** A
